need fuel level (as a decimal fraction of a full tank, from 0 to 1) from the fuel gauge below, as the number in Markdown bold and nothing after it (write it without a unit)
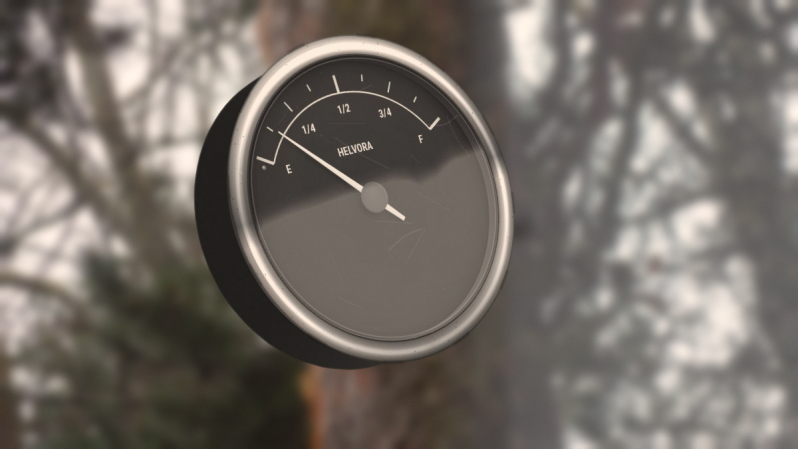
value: **0.125**
